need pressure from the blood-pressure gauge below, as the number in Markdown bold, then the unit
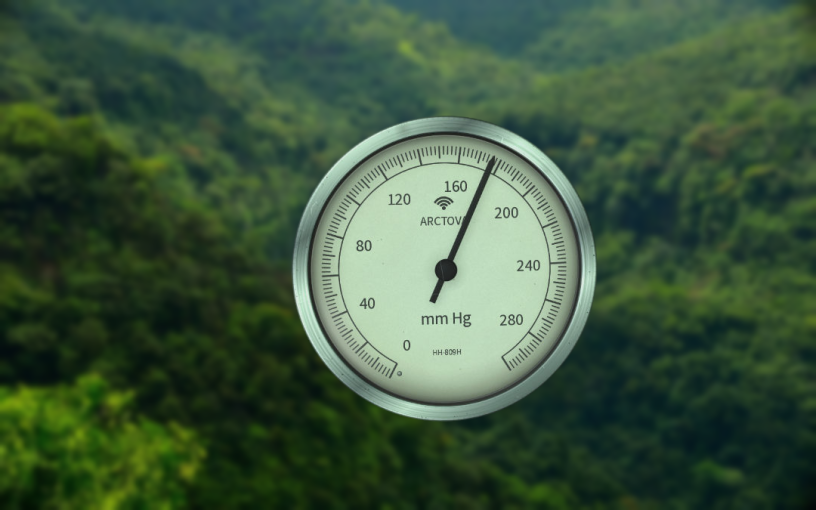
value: **176** mmHg
